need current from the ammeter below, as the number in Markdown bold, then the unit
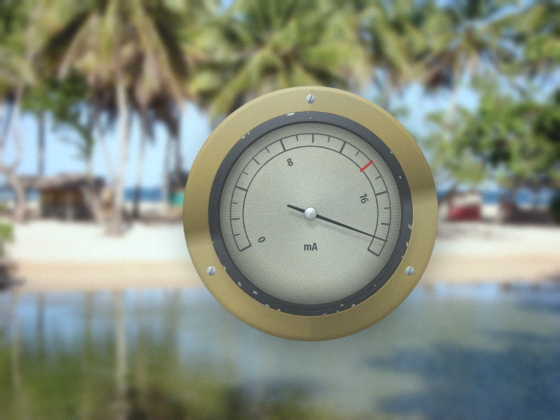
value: **19** mA
